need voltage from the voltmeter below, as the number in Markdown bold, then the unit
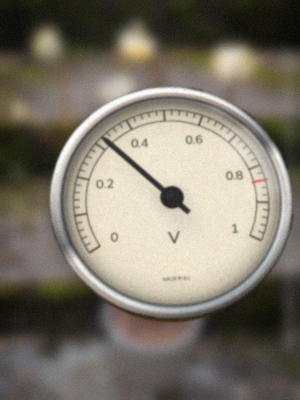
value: **0.32** V
